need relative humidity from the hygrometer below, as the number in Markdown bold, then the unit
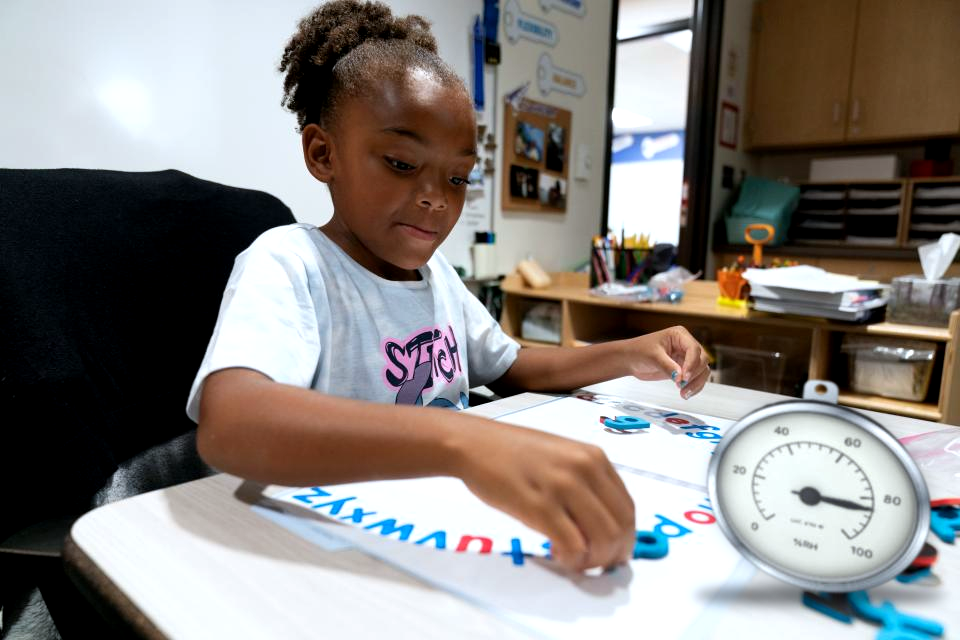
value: **84** %
